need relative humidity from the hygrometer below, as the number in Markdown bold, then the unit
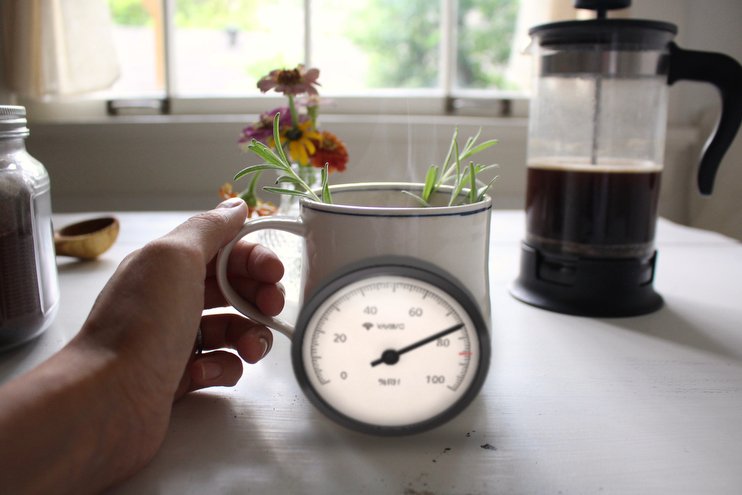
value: **75** %
